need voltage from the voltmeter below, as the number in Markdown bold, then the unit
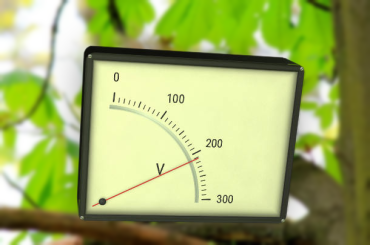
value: **210** V
